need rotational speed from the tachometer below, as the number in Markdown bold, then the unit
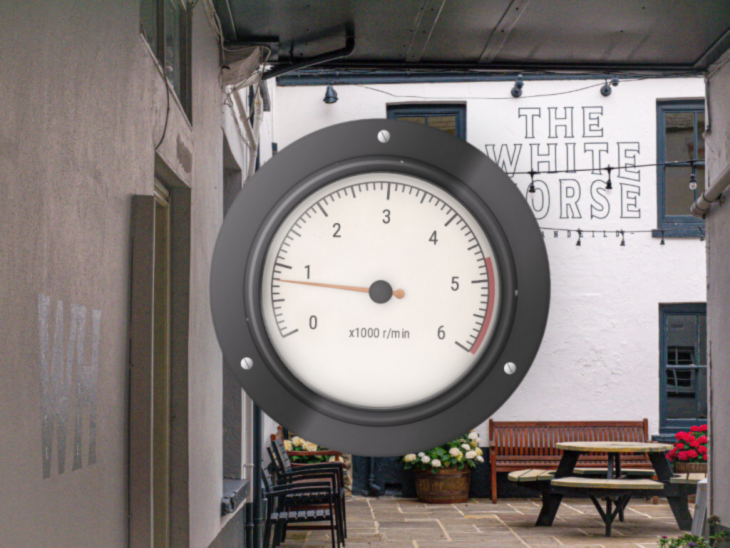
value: **800** rpm
